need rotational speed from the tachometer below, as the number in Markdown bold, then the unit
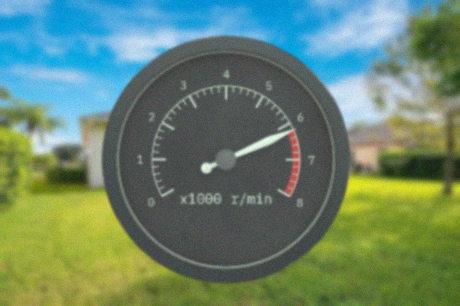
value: **6200** rpm
